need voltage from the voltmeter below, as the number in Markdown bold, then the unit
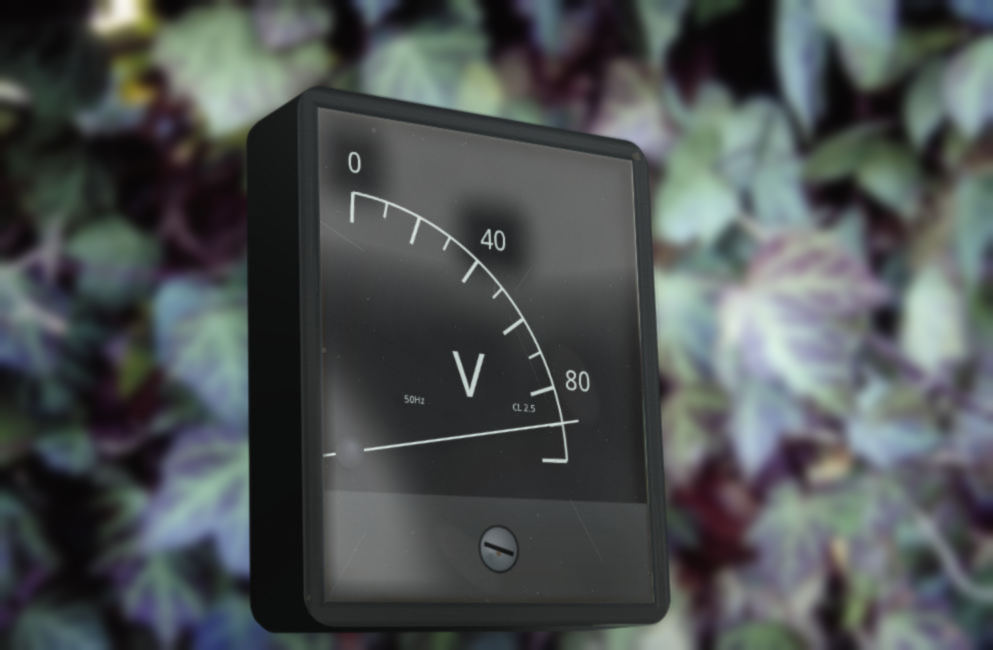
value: **90** V
